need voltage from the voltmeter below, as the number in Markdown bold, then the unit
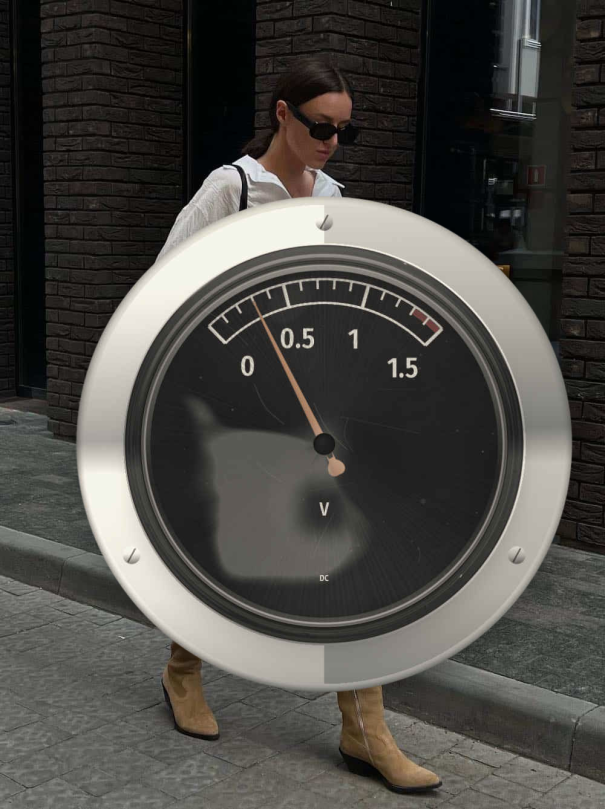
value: **0.3** V
